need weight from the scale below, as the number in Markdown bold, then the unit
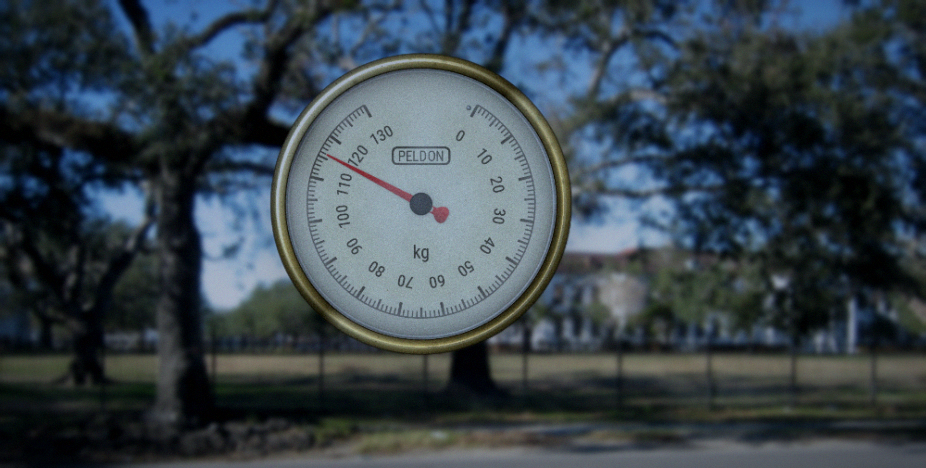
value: **116** kg
